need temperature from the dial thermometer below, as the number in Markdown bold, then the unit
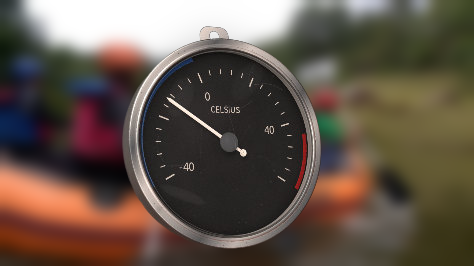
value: **-14** °C
